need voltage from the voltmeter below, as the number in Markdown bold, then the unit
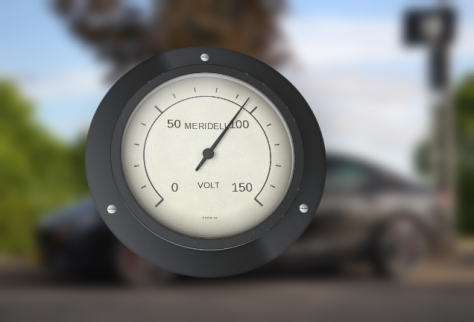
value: **95** V
